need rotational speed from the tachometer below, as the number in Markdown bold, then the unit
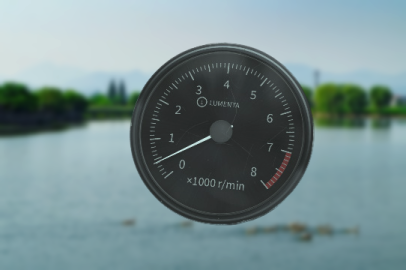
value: **400** rpm
